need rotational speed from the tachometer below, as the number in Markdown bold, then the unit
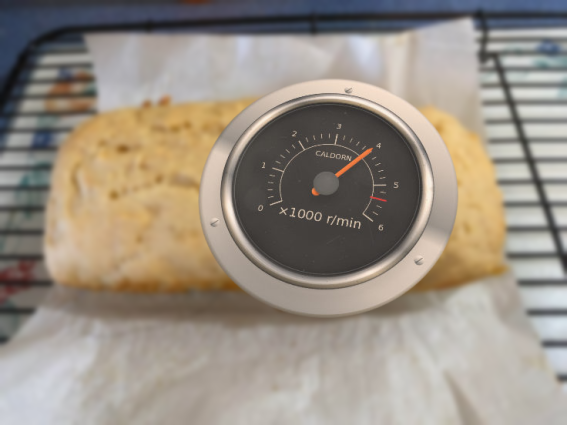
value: **4000** rpm
